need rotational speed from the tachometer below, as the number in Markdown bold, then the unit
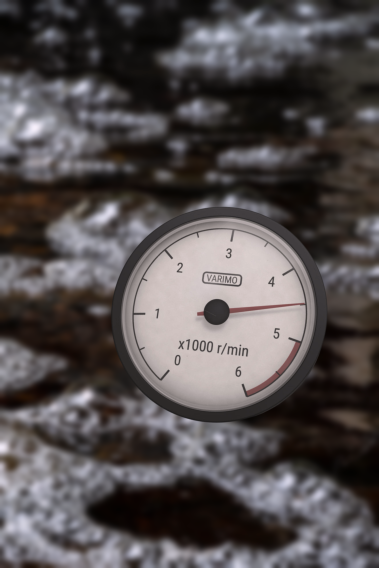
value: **4500** rpm
